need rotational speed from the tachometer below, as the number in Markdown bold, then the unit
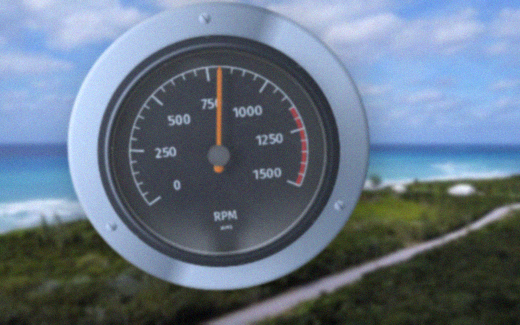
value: **800** rpm
